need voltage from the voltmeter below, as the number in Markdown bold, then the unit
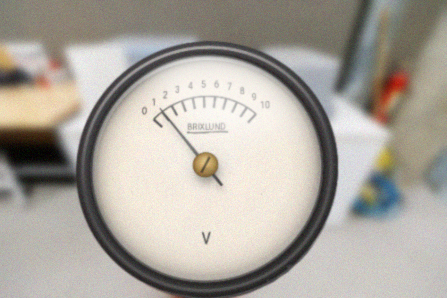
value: **1** V
